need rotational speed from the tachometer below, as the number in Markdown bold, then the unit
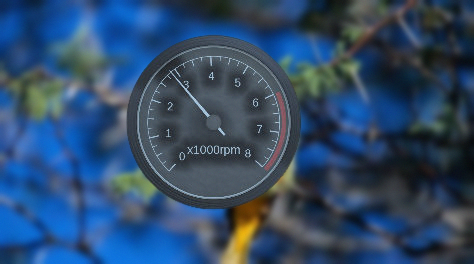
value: **2875** rpm
